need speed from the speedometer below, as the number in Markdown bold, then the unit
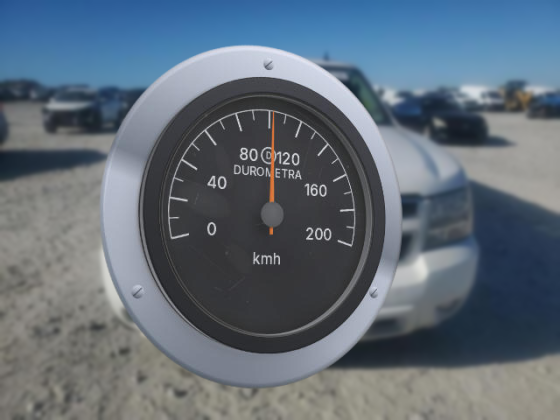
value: **100** km/h
